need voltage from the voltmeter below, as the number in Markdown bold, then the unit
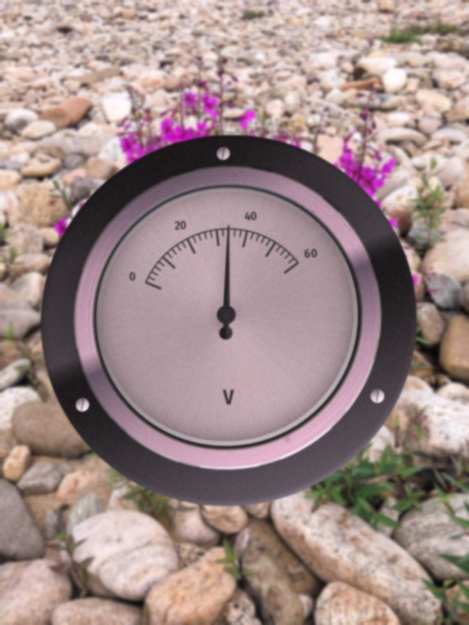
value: **34** V
